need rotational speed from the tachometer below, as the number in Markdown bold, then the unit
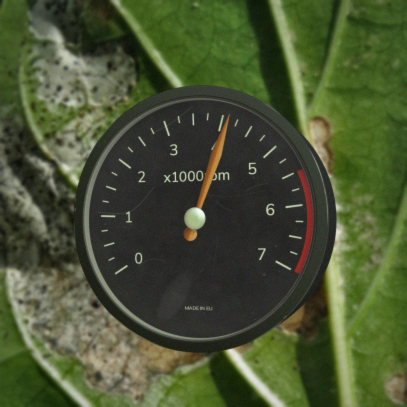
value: **4125** rpm
